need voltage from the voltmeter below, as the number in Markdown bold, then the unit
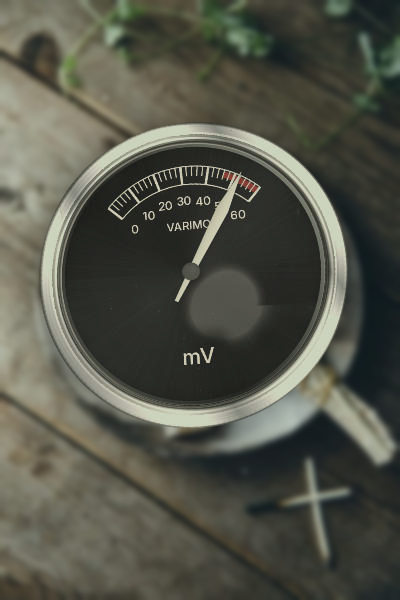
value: **52** mV
